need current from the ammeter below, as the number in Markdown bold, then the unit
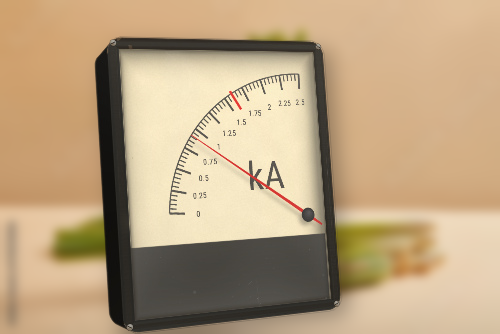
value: **0.9** kA
